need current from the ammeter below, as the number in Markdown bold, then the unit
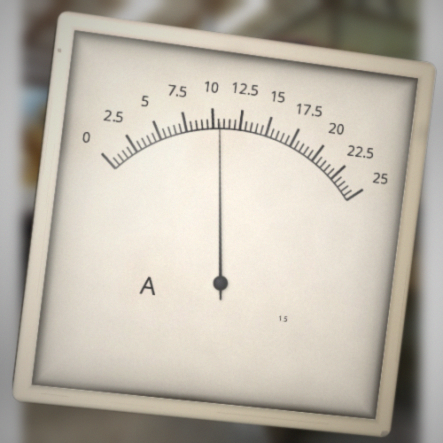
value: **10.5** A
